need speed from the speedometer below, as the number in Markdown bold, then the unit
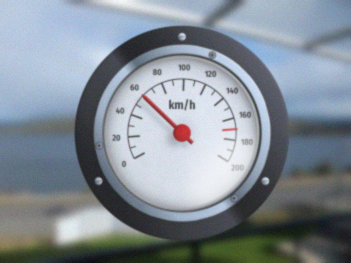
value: **60** km/h
